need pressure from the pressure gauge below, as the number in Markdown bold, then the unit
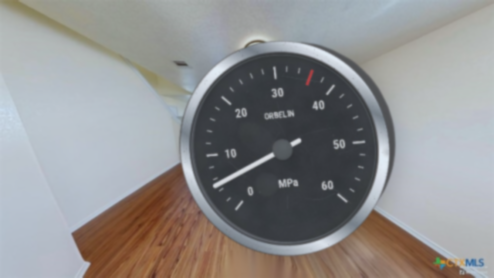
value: **5** MPa
